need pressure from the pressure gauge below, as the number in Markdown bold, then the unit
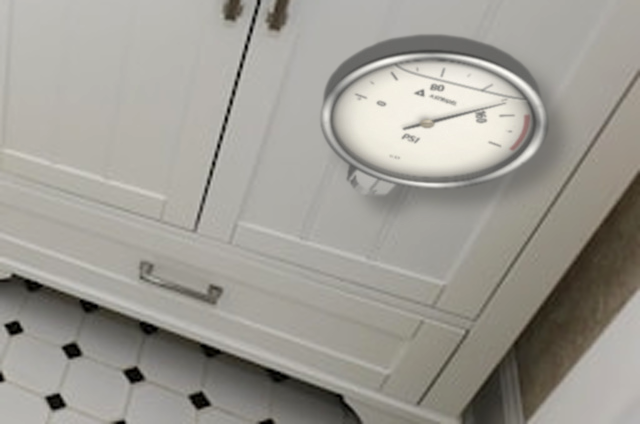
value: **140** psi
